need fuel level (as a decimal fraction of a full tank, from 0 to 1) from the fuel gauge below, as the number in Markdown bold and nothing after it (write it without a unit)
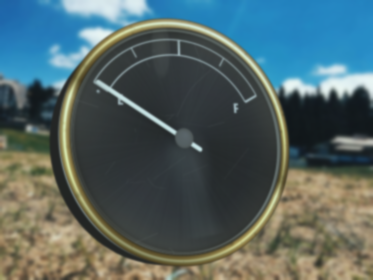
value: **0**
